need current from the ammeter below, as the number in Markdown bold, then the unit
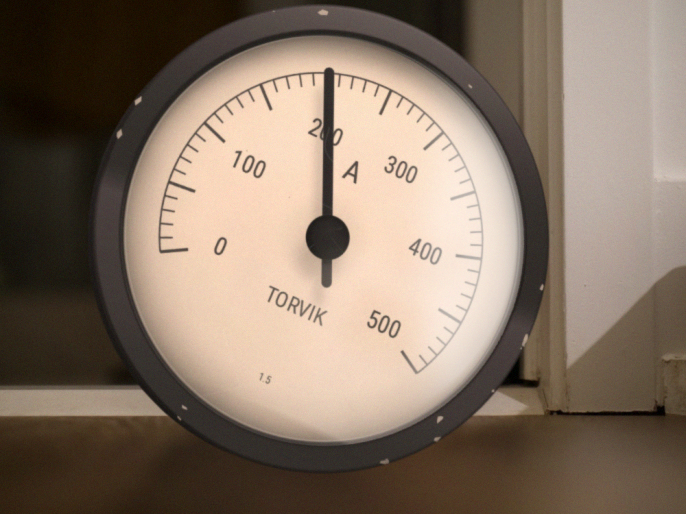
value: **200** A
